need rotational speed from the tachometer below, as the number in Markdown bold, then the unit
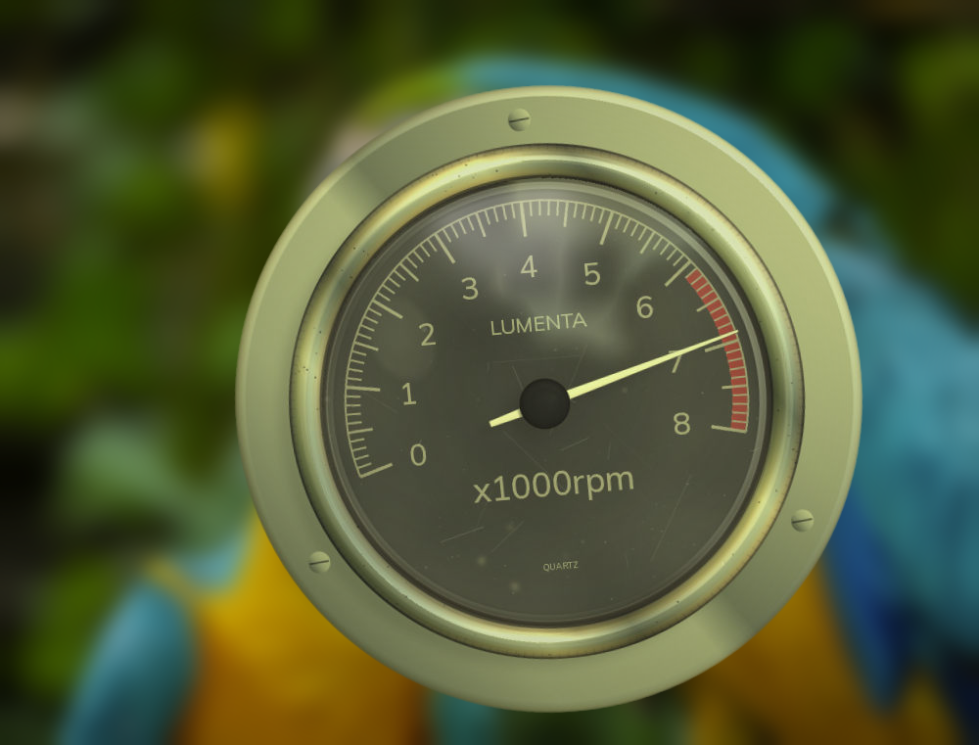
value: **6900** rpm
